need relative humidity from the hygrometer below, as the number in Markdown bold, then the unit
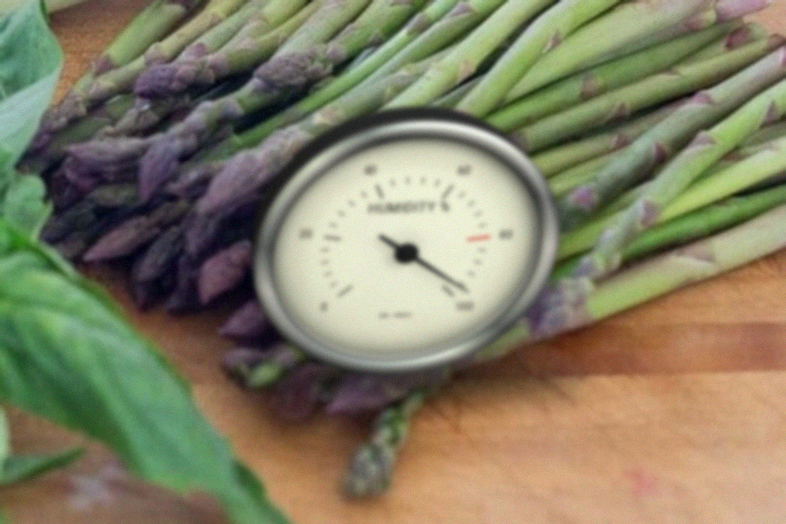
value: **96** %
